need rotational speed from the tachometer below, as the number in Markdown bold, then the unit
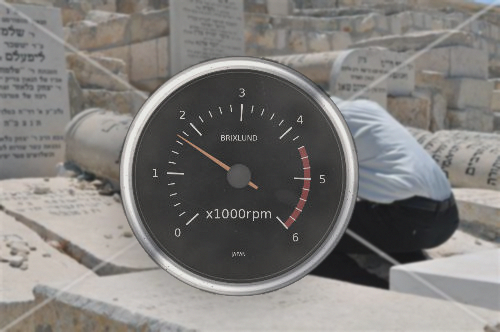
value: **1700** rpm
